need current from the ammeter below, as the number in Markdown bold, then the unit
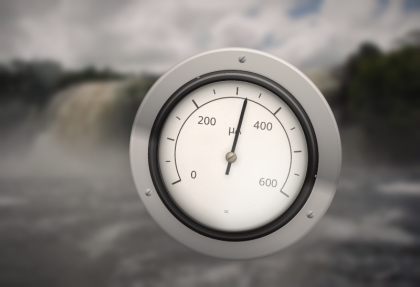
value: **325** µA
